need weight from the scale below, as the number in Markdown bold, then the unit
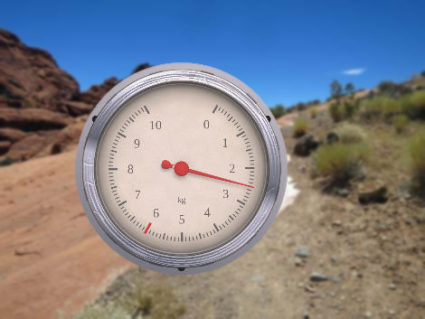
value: **2.5** kg
